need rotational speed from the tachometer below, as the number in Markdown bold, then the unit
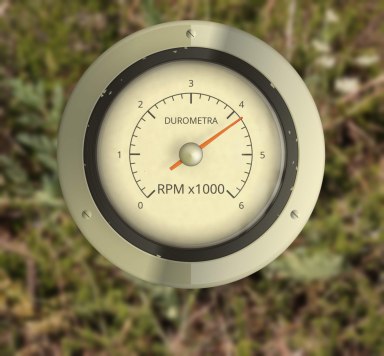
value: **4200** rpm
